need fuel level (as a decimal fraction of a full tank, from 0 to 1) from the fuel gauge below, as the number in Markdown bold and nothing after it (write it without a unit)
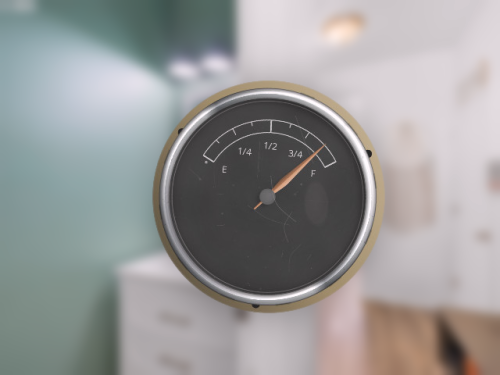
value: **0.875**
